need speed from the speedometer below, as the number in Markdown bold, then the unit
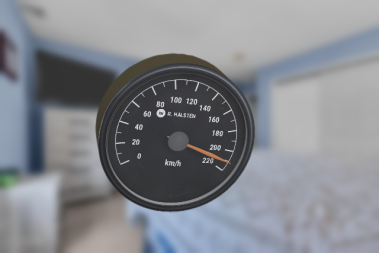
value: **210** km/h
